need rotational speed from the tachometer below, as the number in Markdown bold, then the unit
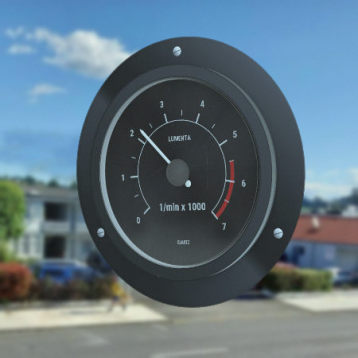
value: **2250** rpm
